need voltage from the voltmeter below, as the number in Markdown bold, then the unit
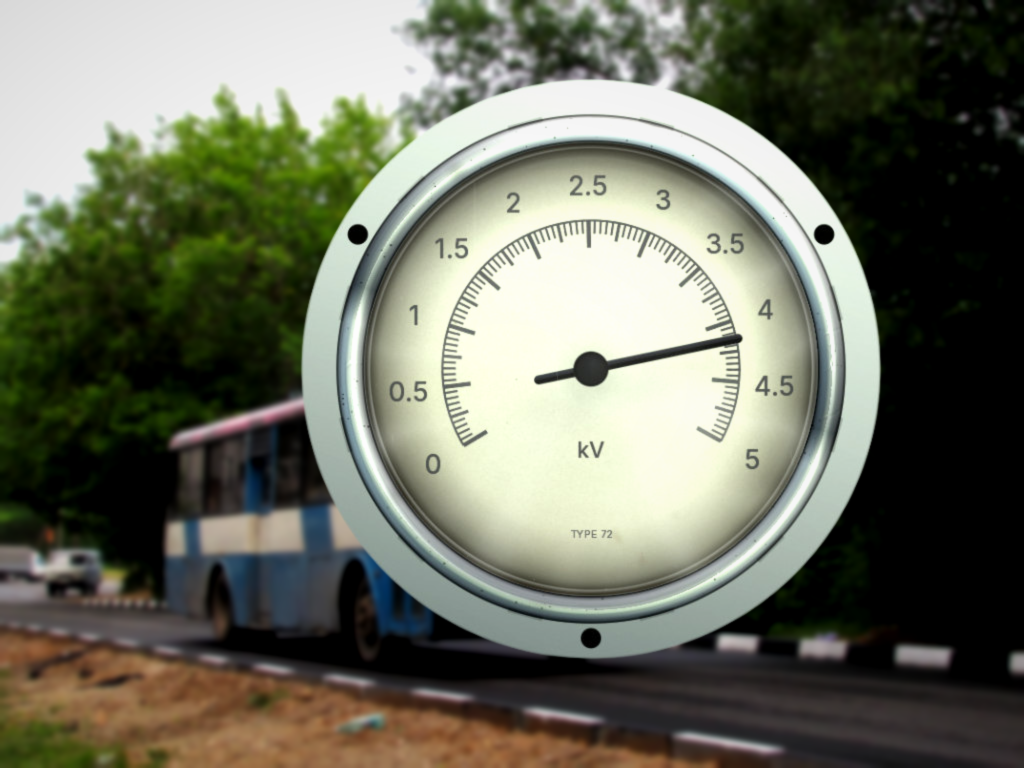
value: **4.15** kV
